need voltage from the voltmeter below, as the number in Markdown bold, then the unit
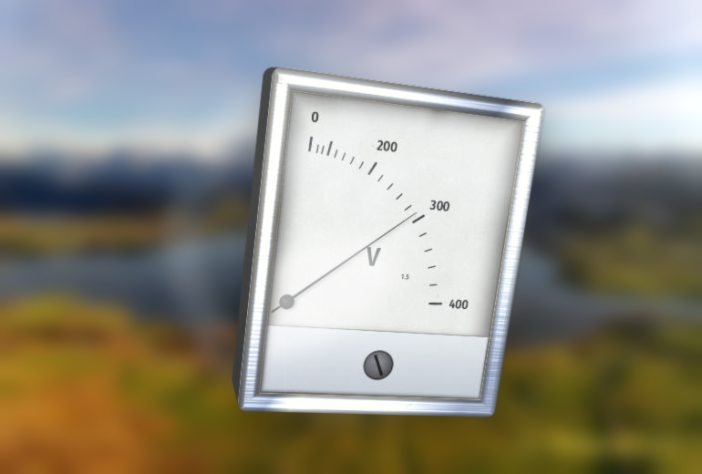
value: **290** V
